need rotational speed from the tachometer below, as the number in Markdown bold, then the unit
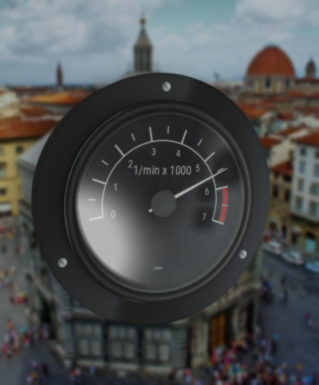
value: **5500** rpm
